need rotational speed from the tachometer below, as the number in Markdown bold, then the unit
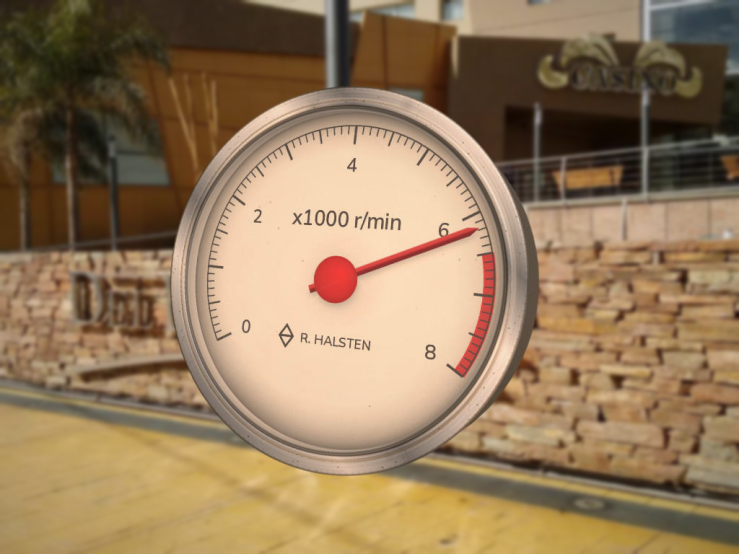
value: **6200** rpm
